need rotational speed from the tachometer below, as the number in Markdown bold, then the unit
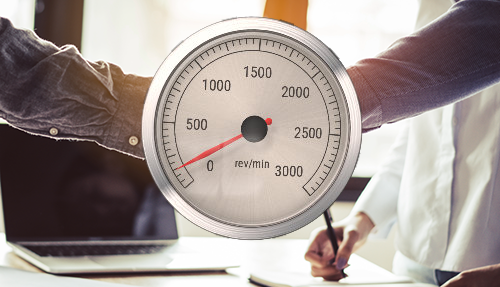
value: **150** rpm
